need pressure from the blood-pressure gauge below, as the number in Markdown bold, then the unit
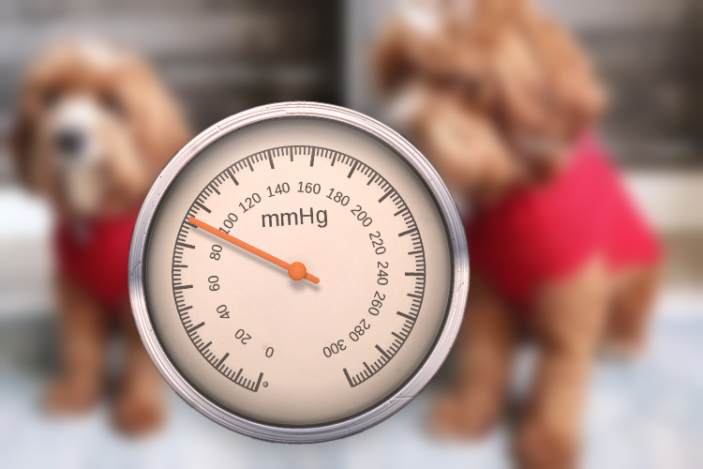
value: **92** mmHg
